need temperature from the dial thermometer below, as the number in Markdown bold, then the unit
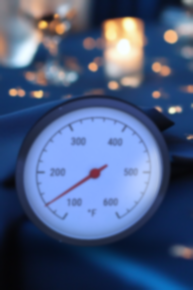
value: **140** °F
